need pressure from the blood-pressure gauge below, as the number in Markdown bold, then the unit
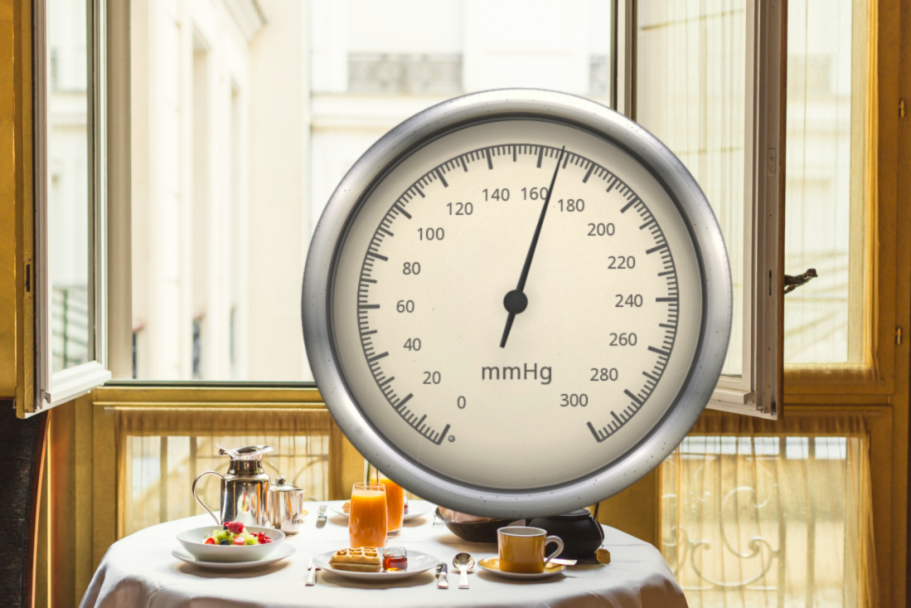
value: **168** mmHg
